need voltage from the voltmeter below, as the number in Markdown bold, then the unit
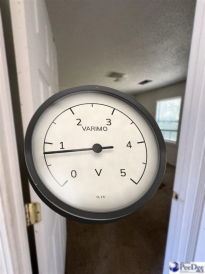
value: **0.75** V
